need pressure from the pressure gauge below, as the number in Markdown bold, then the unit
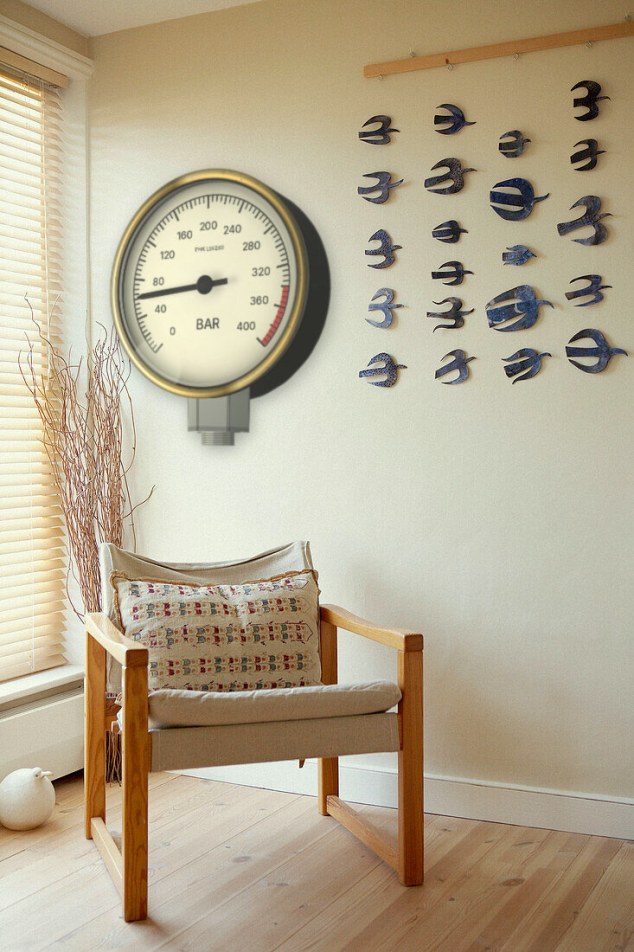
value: **60** bar
